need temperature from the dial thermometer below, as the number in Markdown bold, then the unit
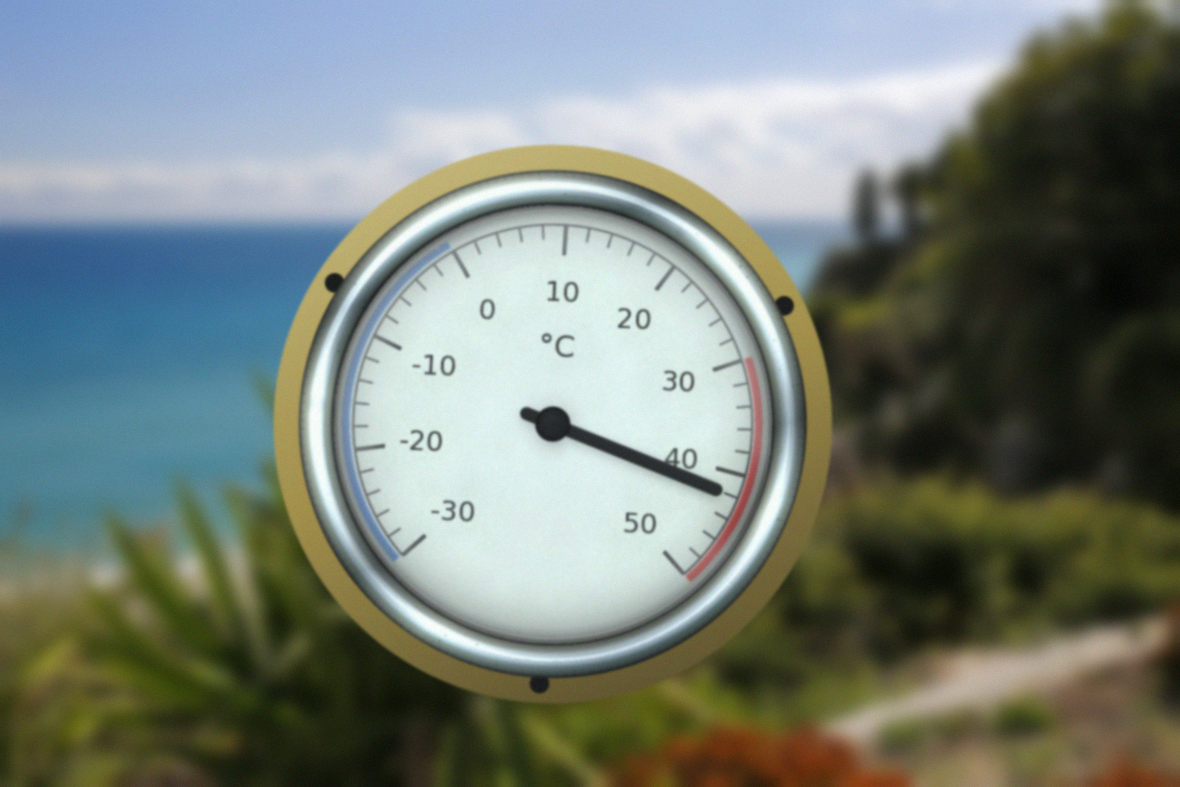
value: **42** °C
